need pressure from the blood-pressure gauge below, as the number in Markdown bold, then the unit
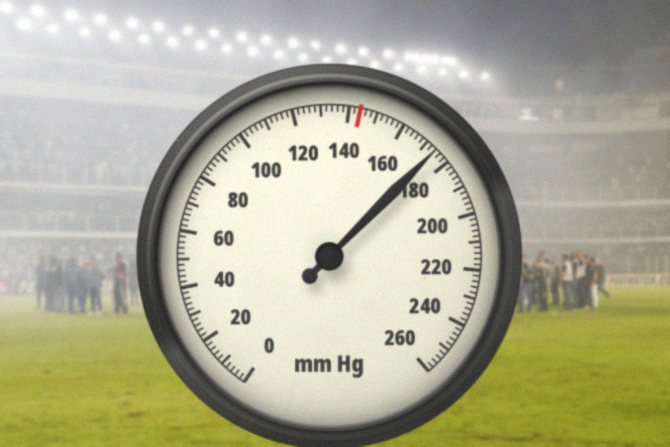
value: **174** mmHg
